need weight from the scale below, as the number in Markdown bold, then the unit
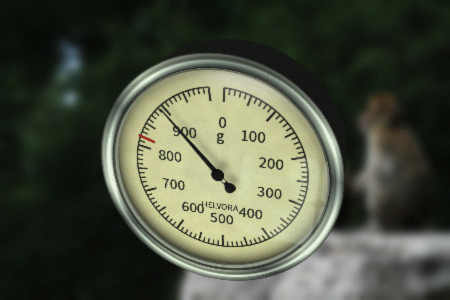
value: **900** g
